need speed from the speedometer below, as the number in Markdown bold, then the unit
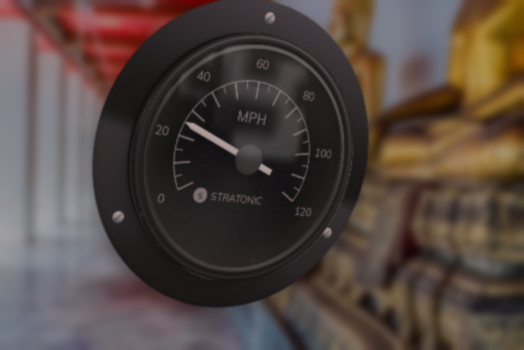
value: **25** mph
